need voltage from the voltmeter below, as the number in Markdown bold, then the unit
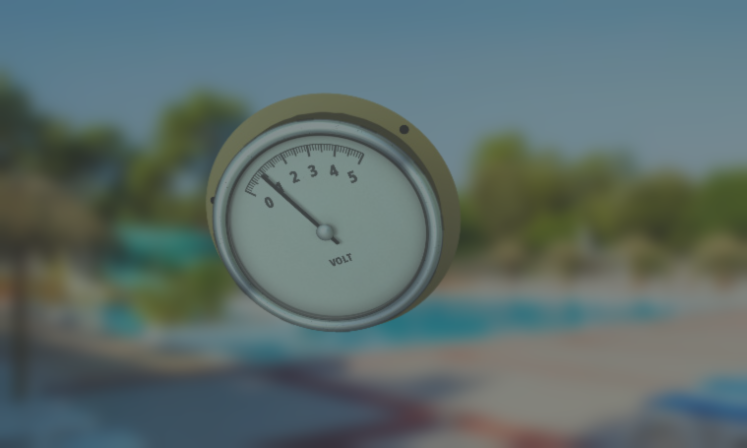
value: **1** V
